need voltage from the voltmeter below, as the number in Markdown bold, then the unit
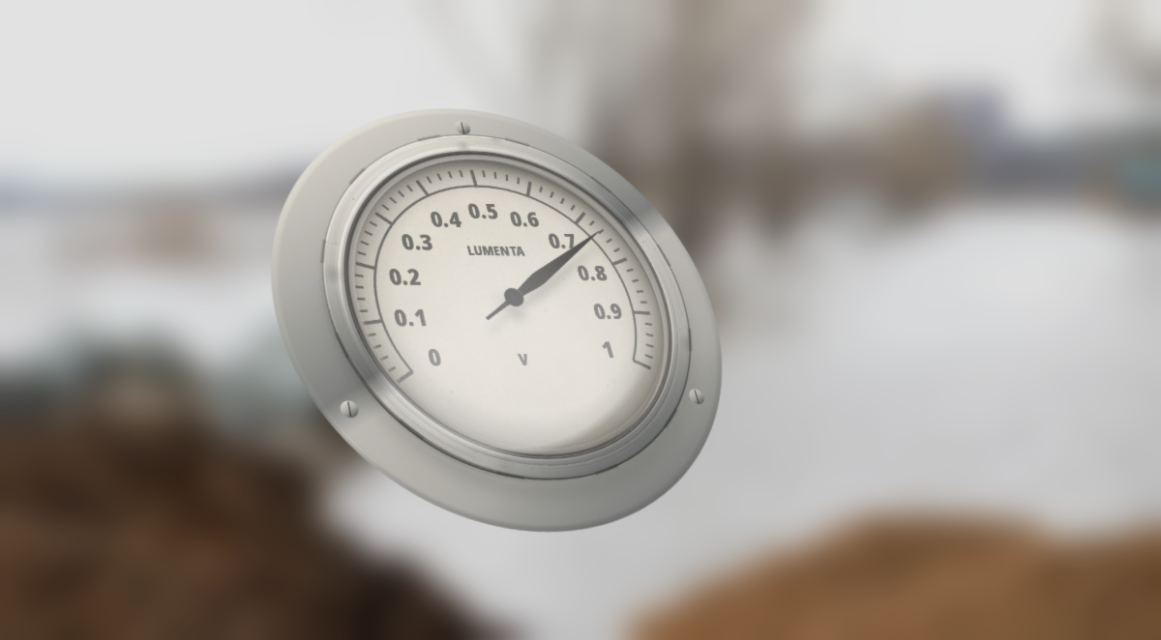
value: **0.74** V
